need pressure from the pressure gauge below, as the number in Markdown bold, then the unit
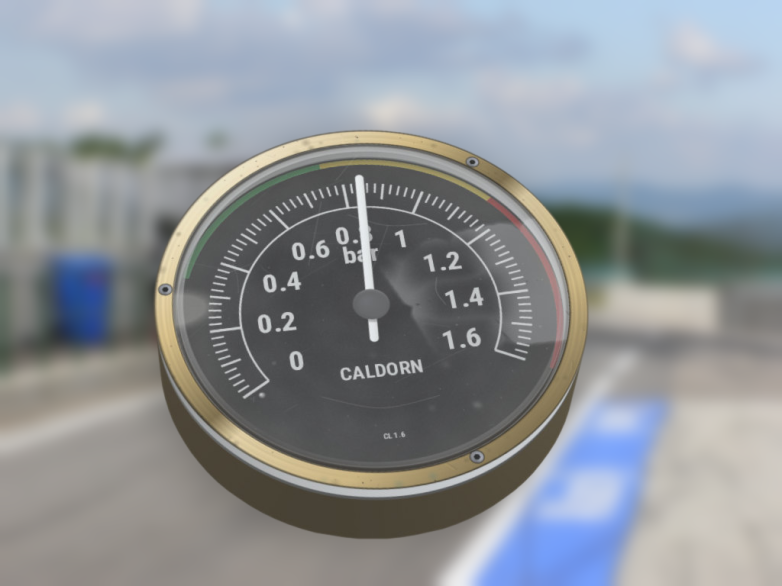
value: **0.84** bar
